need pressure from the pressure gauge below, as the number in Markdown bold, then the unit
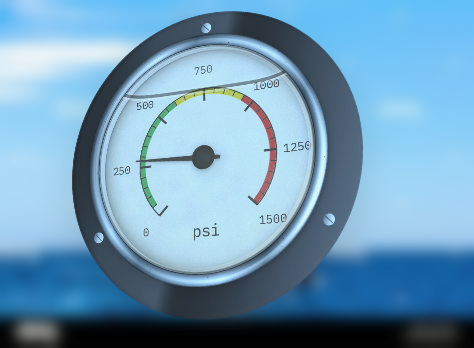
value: **275** psi
